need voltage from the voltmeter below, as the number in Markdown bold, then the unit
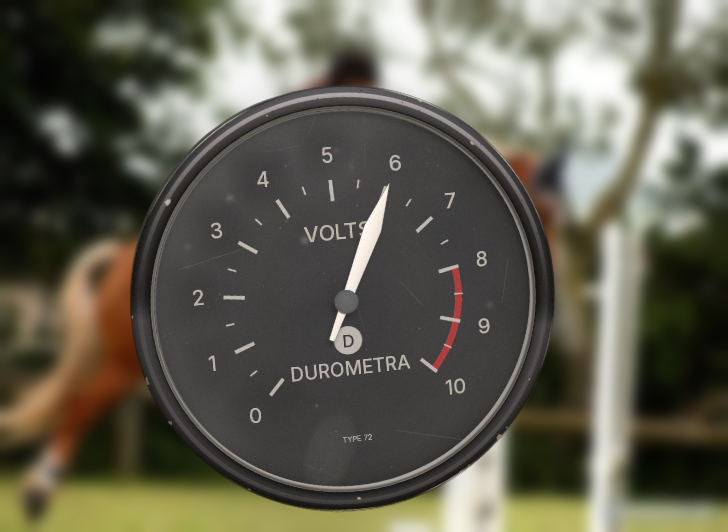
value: **6** V
